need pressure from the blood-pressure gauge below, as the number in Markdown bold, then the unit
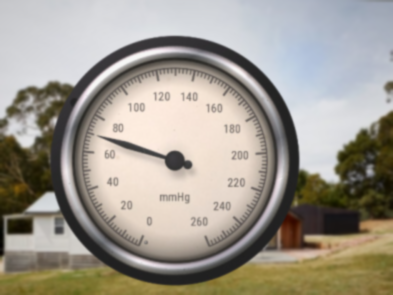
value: **70** mmHg
